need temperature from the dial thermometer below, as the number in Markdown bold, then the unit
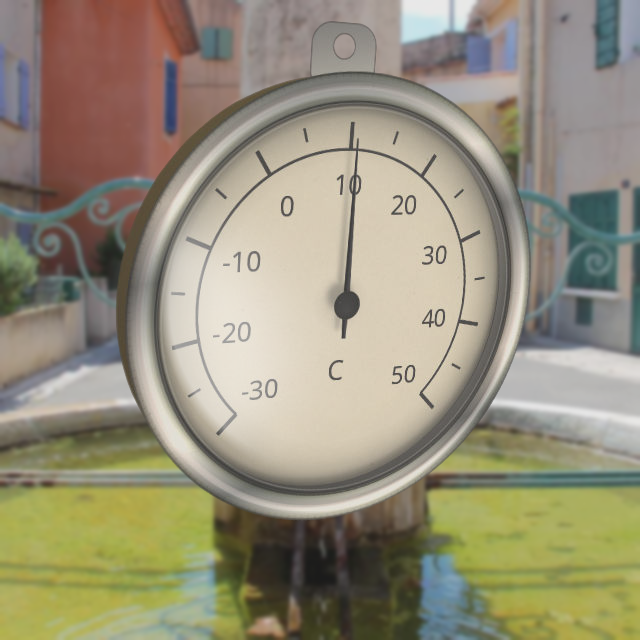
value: **10** °C
